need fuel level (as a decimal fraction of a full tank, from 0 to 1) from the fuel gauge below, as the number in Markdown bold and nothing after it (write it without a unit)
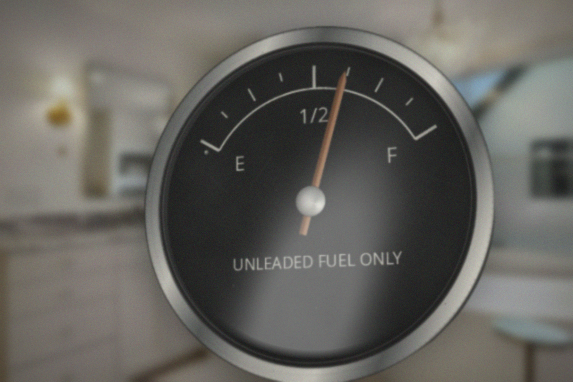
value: **0.625**
